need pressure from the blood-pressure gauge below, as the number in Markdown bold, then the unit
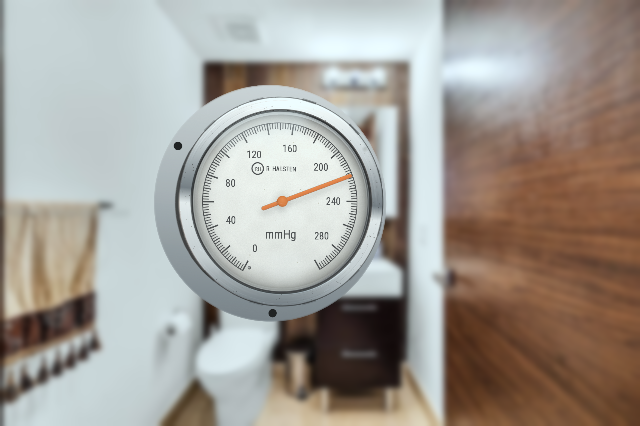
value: **220** mmHg
